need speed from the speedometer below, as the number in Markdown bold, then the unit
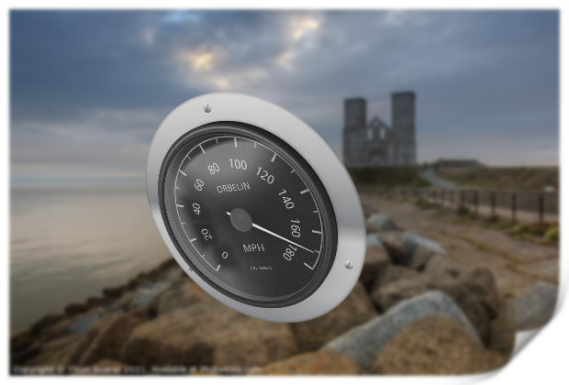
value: **170** mph
